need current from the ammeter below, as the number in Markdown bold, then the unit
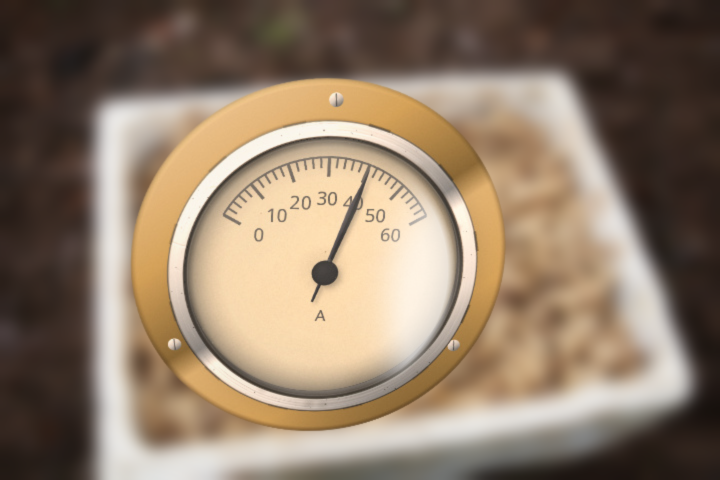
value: **40** A
